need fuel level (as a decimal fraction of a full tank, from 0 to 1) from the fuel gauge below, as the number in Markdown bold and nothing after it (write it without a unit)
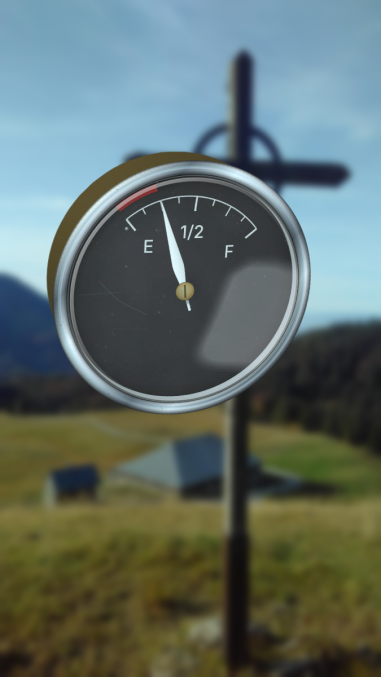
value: **0.25**
